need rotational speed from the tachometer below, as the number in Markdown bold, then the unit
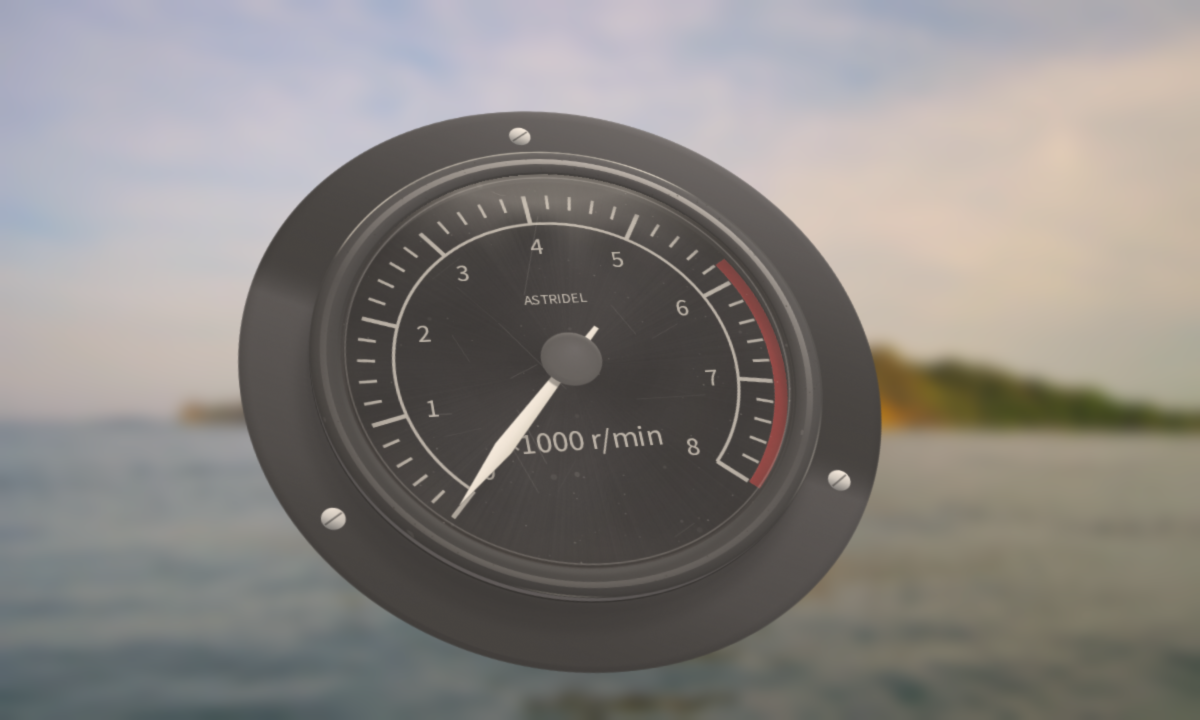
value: **0** rpm
